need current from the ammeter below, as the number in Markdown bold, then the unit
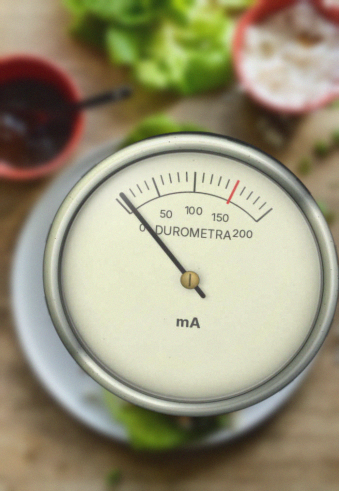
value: **10** mA
